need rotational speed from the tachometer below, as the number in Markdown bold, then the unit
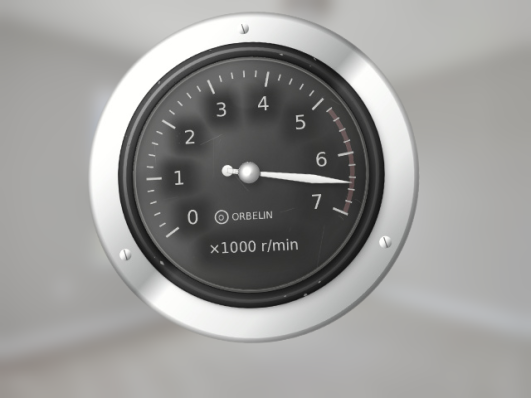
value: **6500** rpm
